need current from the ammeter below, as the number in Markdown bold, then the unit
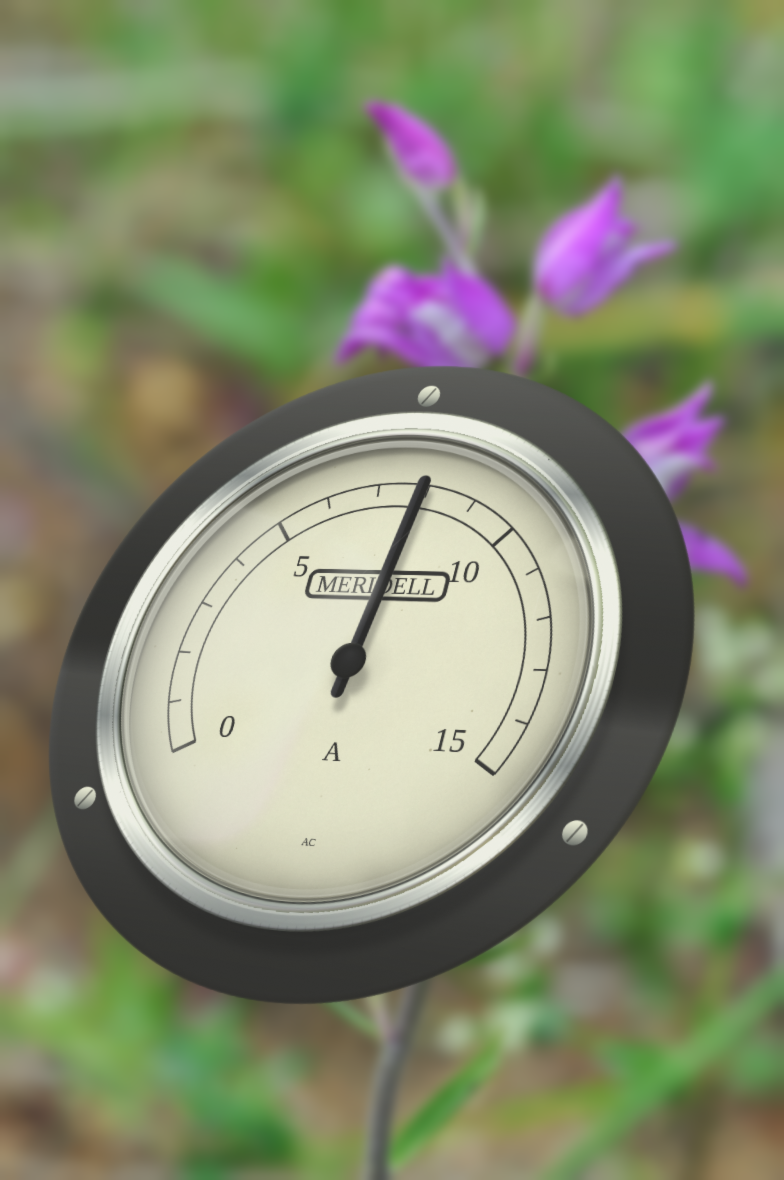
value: **8** A
